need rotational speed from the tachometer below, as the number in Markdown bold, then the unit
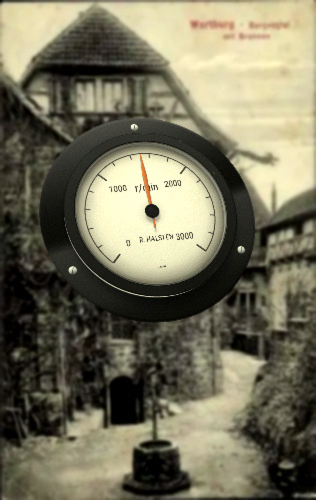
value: **1500** rpm
